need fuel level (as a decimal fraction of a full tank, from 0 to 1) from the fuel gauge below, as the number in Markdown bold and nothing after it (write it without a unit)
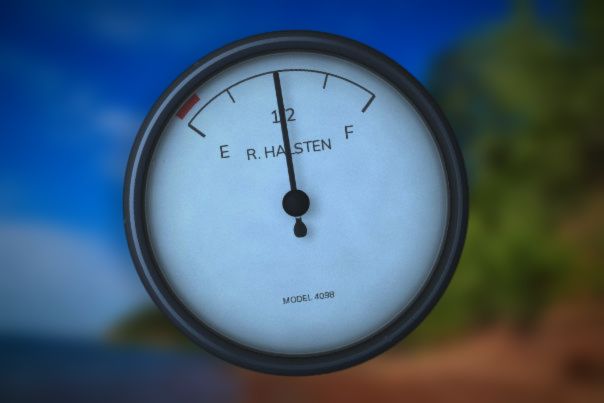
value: **0.5**
